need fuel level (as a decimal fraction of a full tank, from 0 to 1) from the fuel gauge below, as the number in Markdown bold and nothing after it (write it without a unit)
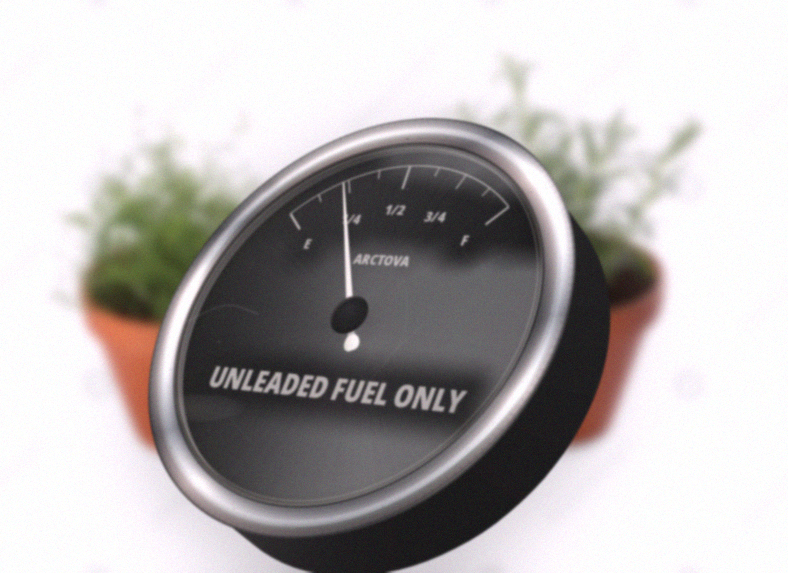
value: **0.25**
